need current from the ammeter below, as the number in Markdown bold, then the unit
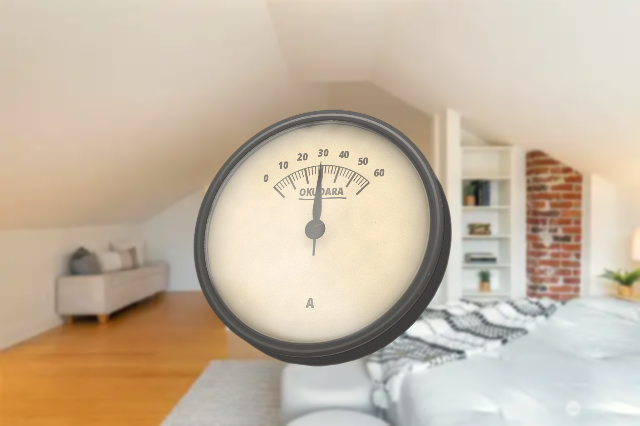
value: **30** A
